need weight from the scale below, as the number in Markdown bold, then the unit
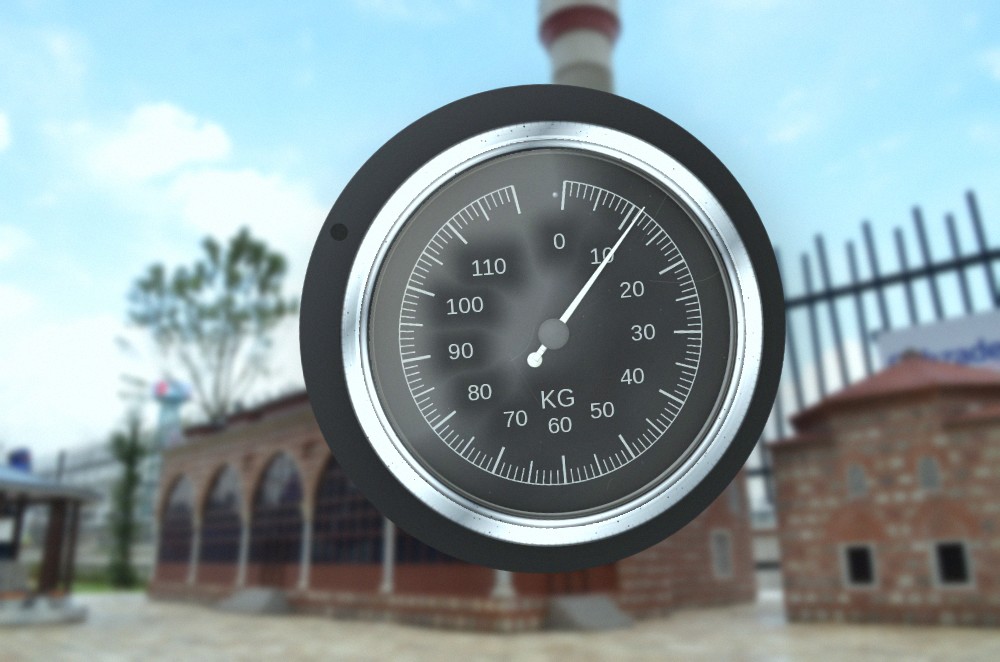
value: **11** kg
